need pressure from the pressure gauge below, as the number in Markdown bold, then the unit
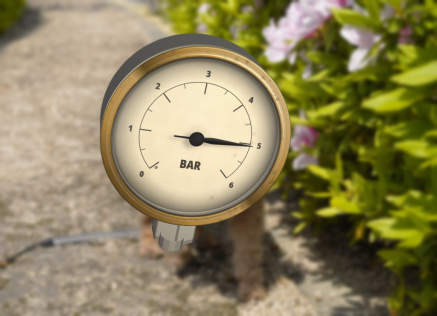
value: **5** bar
